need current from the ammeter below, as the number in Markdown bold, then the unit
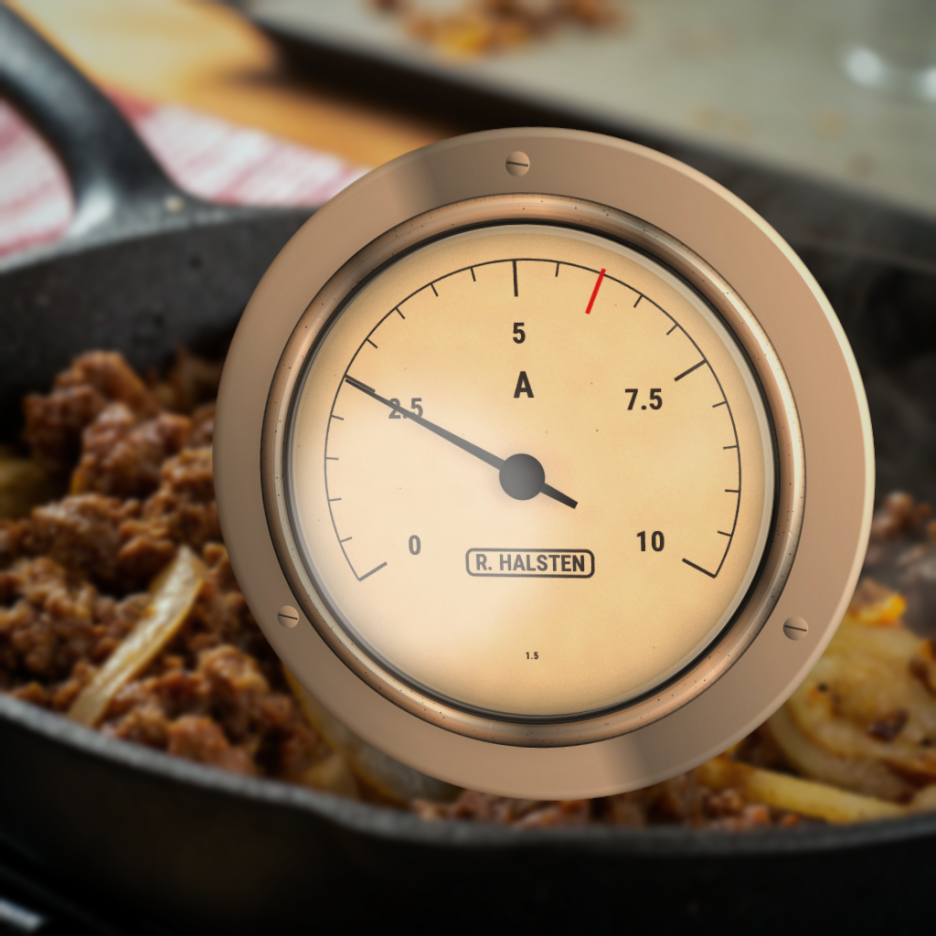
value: **2.5** A
